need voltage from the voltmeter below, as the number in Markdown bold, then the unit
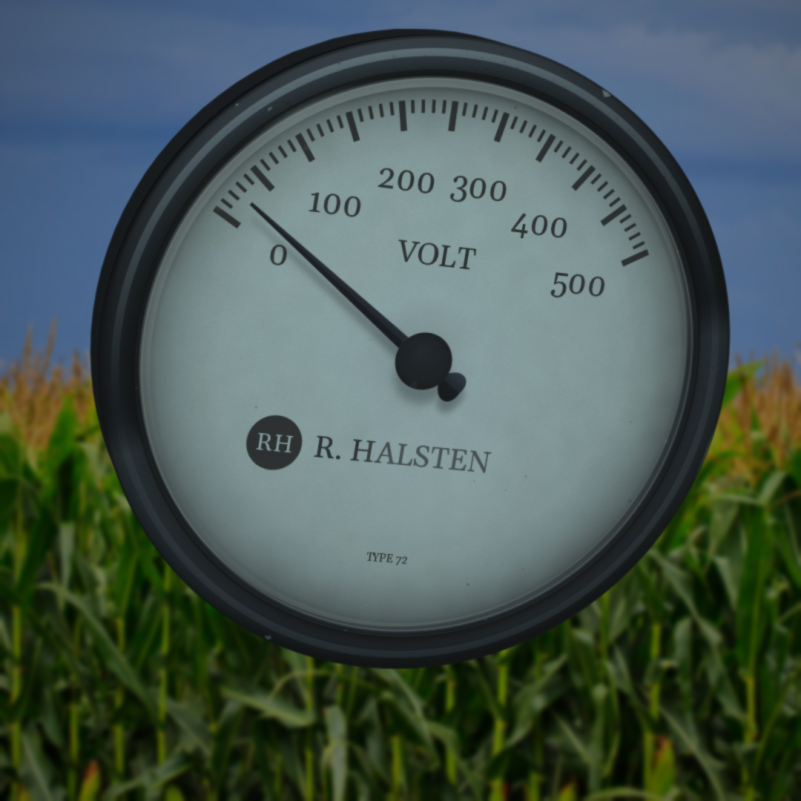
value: **25** V
